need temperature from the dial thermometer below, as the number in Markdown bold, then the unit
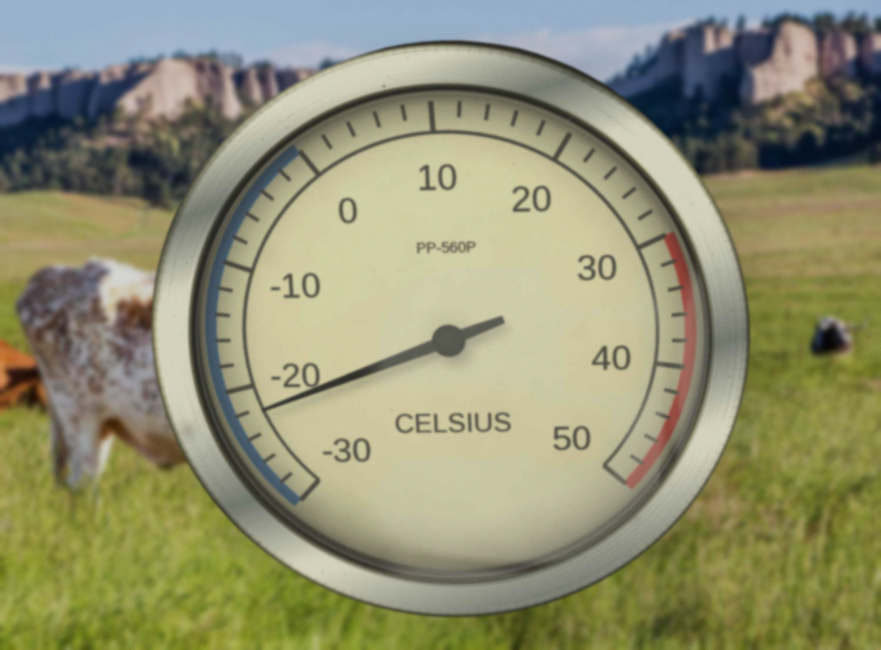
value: **-22** °C
